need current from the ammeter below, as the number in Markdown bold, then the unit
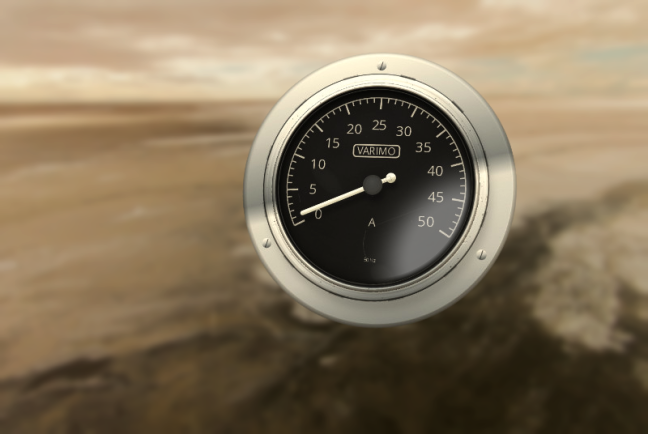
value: **1** A
